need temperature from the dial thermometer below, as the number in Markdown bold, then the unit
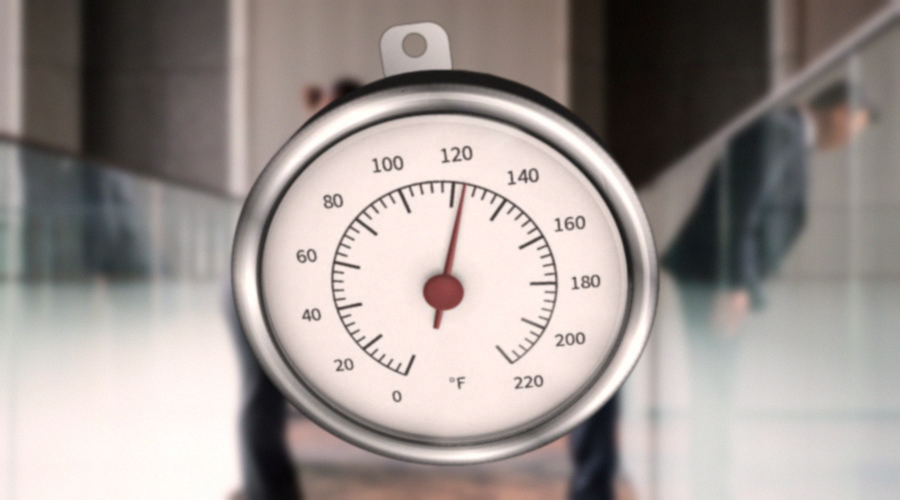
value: **124** °F
